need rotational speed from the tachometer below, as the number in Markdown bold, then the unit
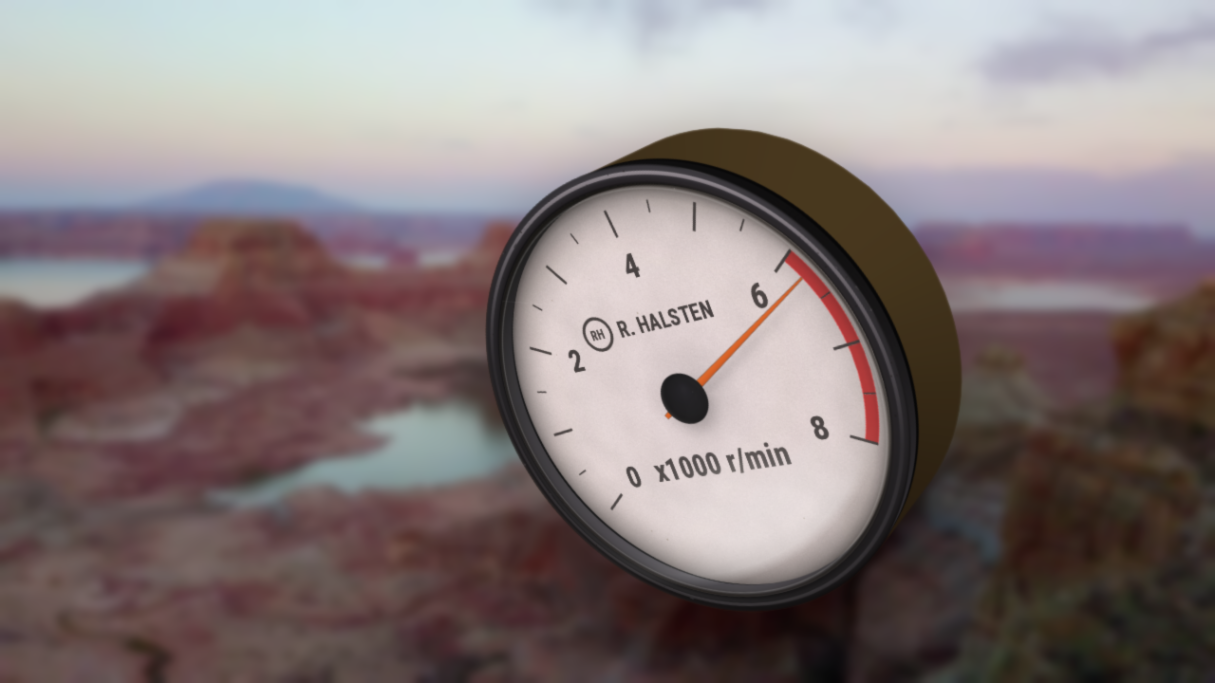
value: **6250** rpm
